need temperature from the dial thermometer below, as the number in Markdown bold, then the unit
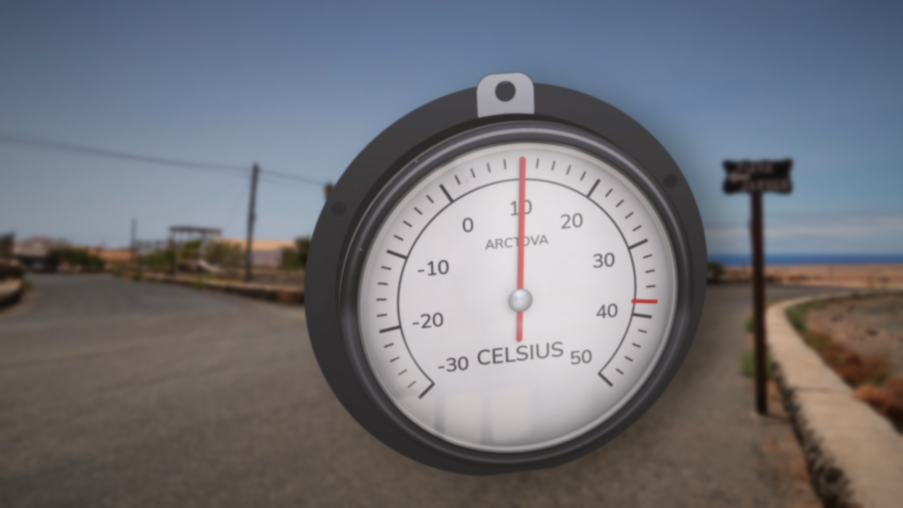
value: **10** °C
